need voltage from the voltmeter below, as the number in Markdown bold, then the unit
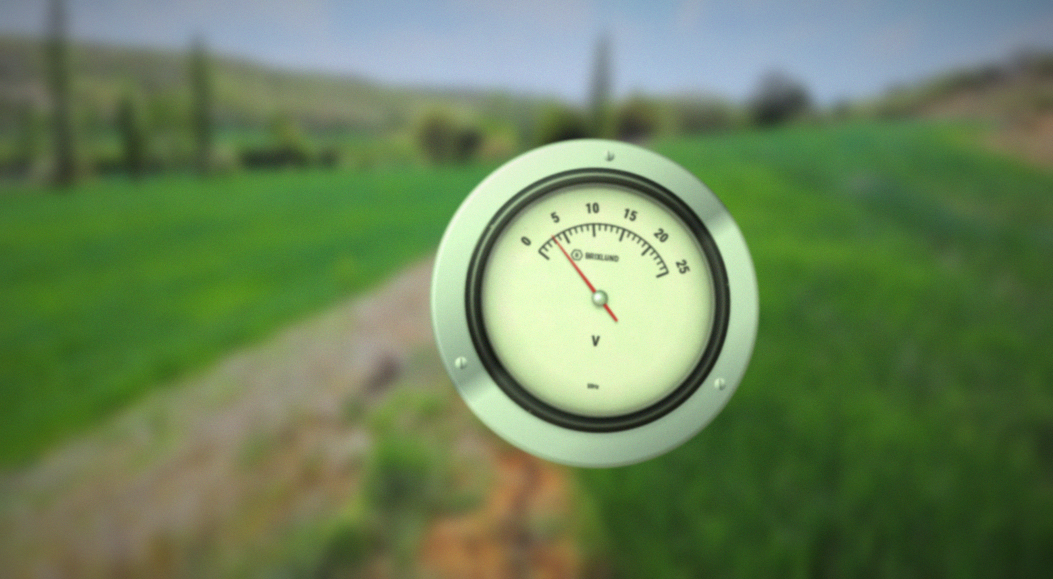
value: **3** V
